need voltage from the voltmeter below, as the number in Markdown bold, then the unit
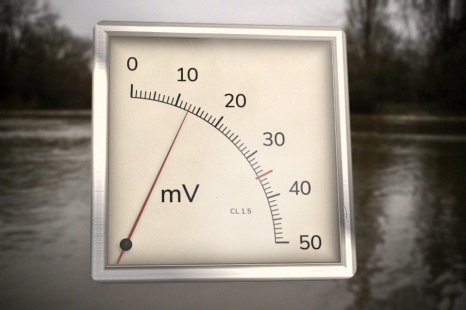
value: **13** mV
